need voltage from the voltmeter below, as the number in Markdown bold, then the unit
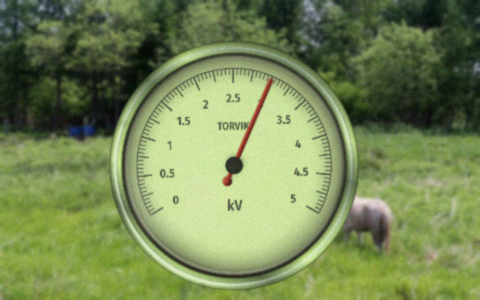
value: **3** kV
